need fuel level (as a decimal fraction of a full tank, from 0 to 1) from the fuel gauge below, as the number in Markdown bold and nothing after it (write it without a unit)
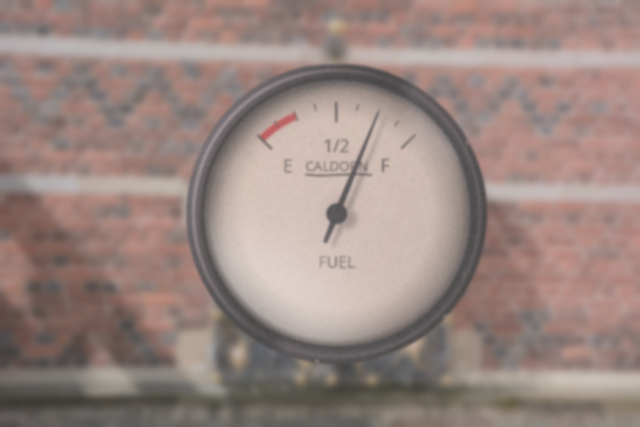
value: **0.75**
